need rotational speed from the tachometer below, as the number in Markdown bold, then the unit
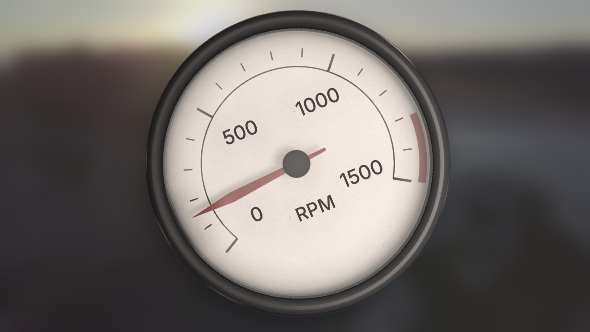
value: **150** rpm
